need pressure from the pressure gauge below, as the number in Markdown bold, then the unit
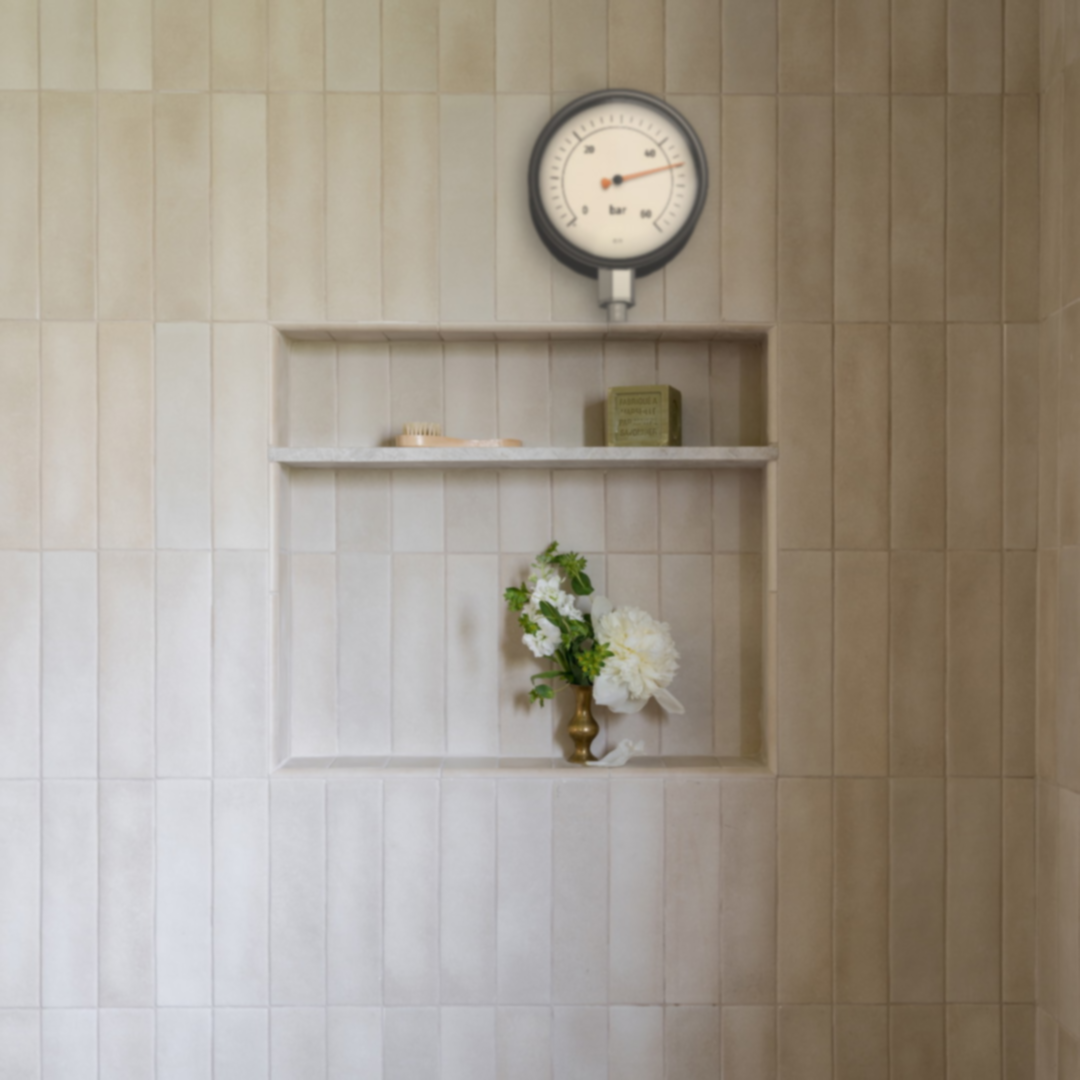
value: **46** bar
